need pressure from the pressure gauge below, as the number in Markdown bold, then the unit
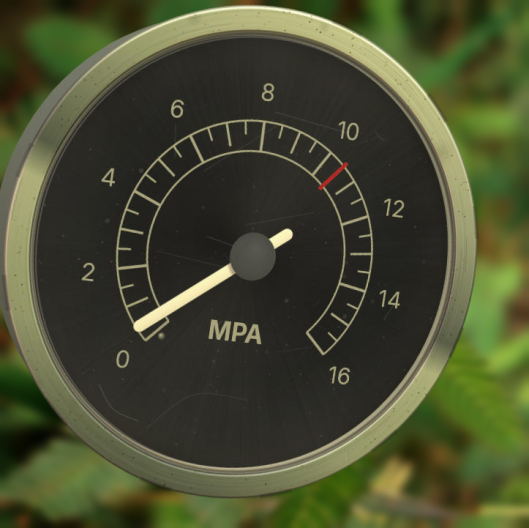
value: **0.5** MPa
